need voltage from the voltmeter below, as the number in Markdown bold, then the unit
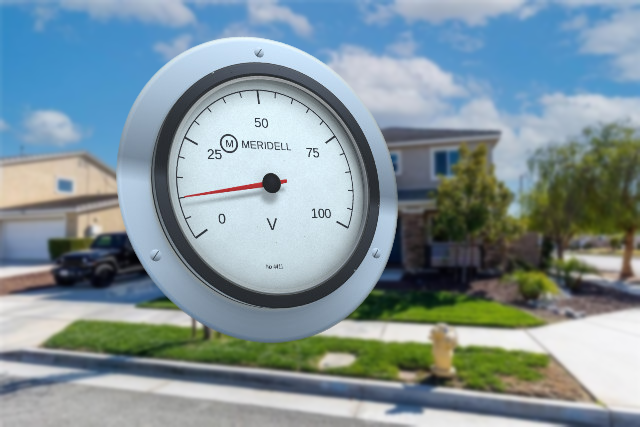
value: **10** V
